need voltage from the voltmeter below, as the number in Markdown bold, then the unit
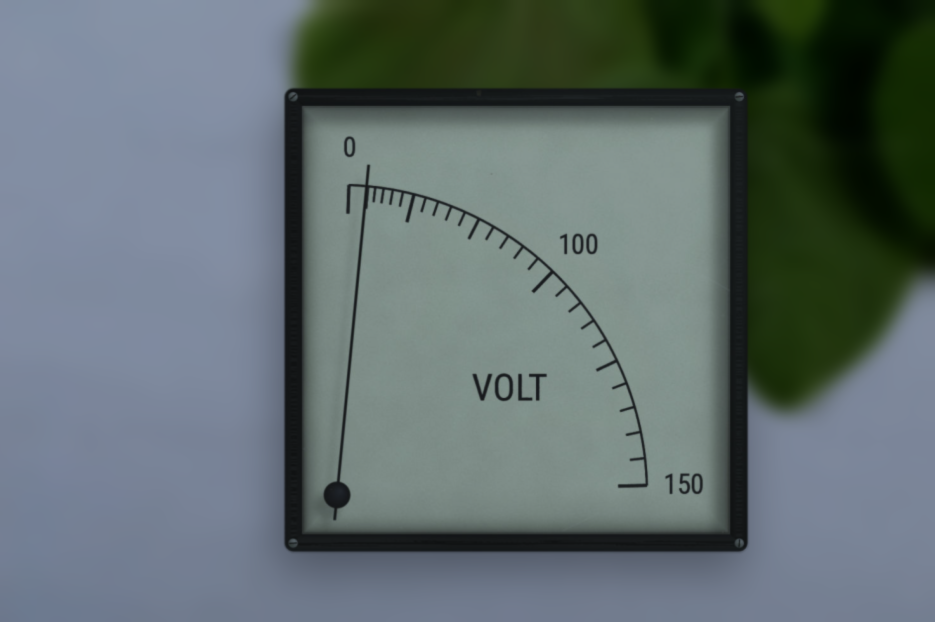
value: **25** V
